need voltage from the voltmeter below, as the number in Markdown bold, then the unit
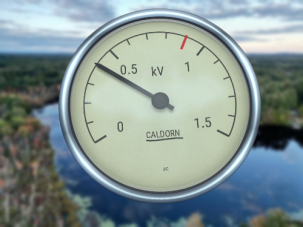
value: **0.4** kV
